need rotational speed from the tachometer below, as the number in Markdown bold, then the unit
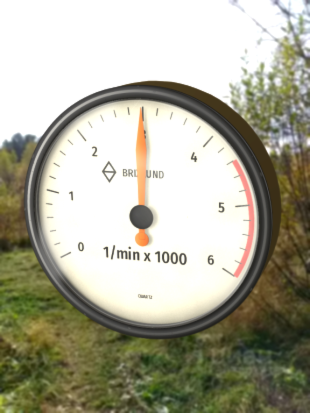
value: **3000** rpm
